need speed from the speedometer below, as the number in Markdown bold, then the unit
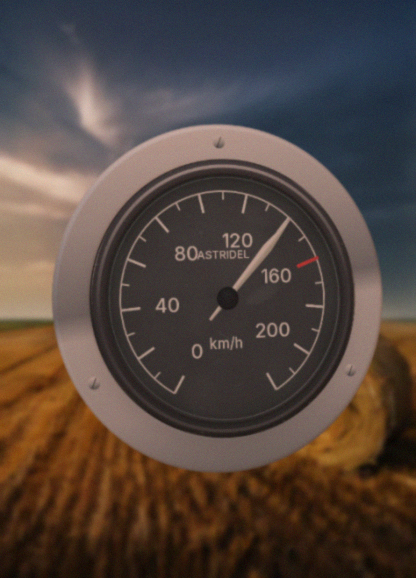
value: **140** km/h
